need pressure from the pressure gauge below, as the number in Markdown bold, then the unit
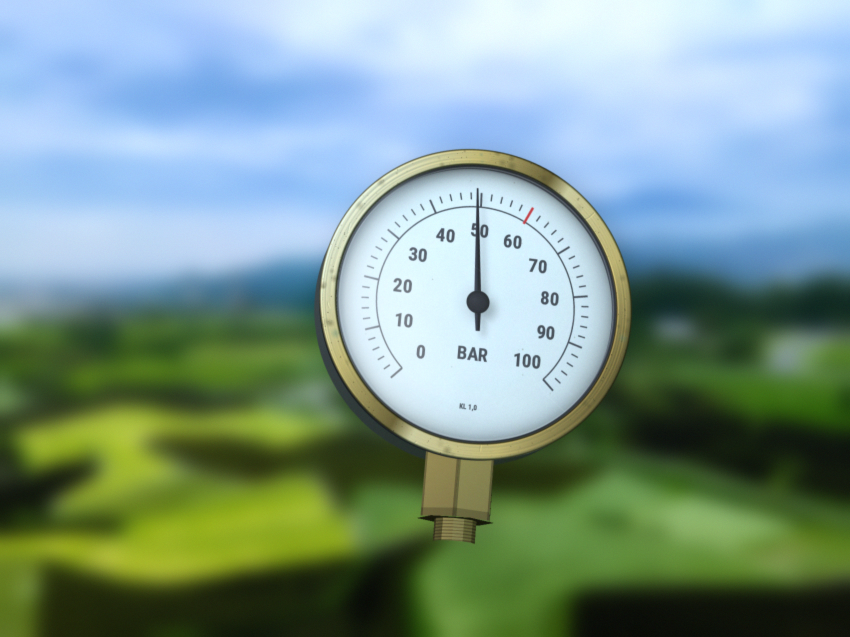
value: **49** bar
